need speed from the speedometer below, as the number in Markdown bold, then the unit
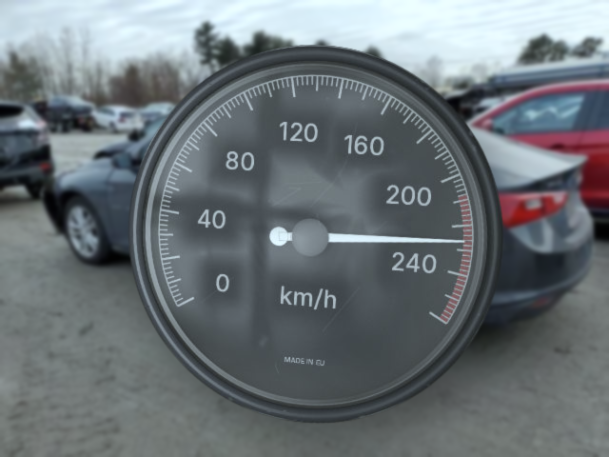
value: **226** km/h
